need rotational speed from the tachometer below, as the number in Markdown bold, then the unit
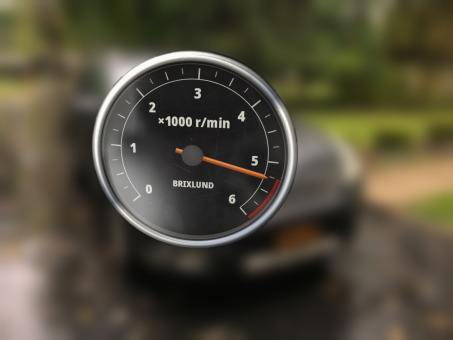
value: **5250** rpm
